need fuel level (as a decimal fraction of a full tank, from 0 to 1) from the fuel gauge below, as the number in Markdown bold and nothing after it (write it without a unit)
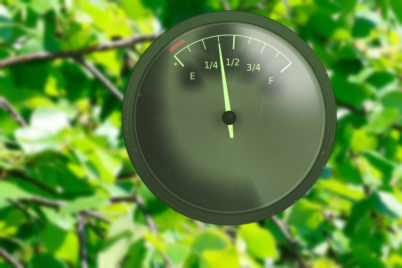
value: **0.375**
